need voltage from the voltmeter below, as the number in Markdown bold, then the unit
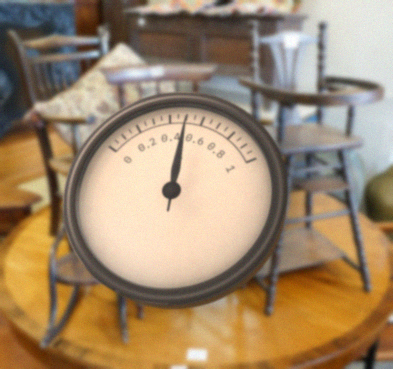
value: **0.5** V
